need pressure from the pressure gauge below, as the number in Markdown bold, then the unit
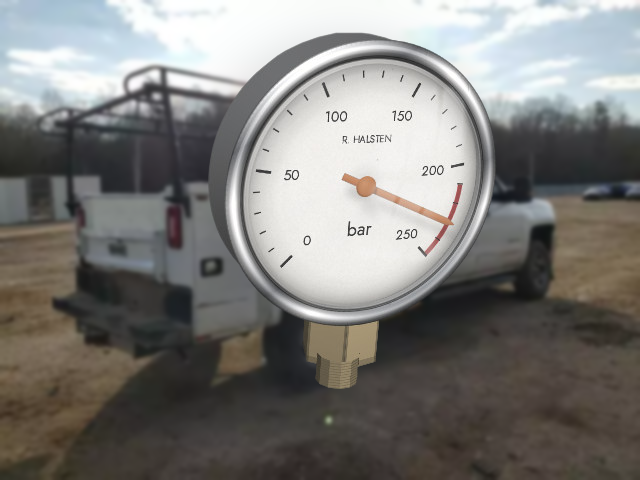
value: **230** bar
